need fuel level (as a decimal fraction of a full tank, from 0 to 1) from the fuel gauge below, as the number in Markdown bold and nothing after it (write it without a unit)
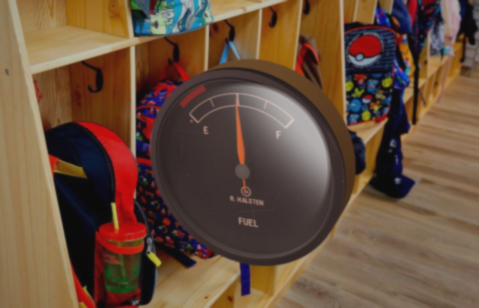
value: **0.5**
